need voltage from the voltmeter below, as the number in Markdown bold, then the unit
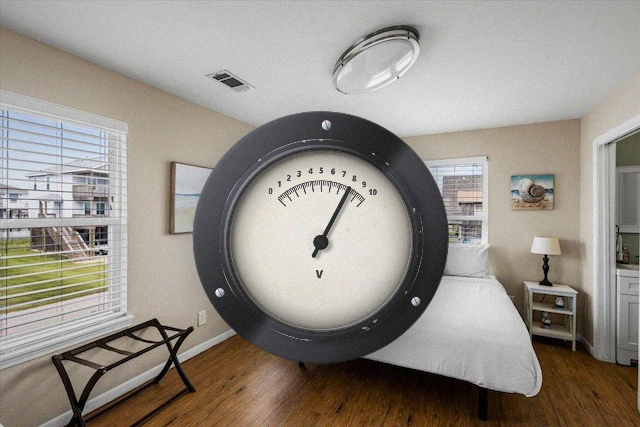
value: **8** V
